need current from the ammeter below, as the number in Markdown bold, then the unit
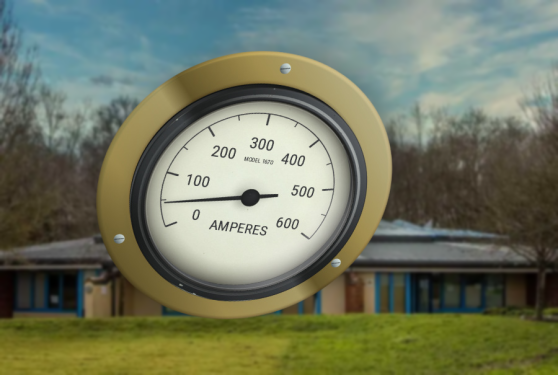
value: **50** A
